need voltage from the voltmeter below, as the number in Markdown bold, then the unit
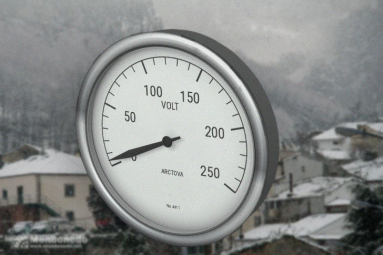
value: **5** V
